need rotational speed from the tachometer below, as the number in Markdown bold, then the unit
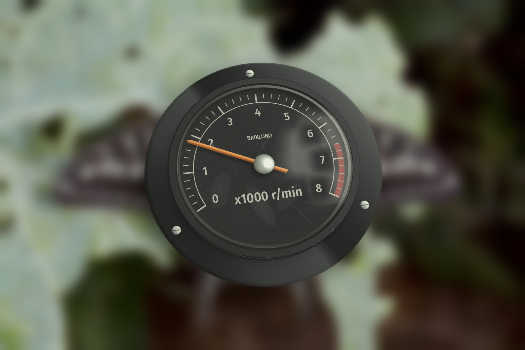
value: **1800** rpm
